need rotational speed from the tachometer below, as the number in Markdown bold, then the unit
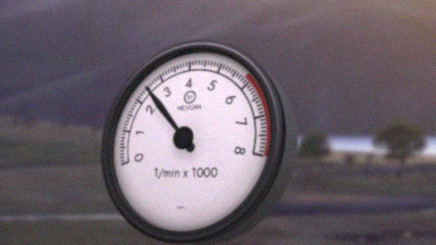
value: **2500** rpm
